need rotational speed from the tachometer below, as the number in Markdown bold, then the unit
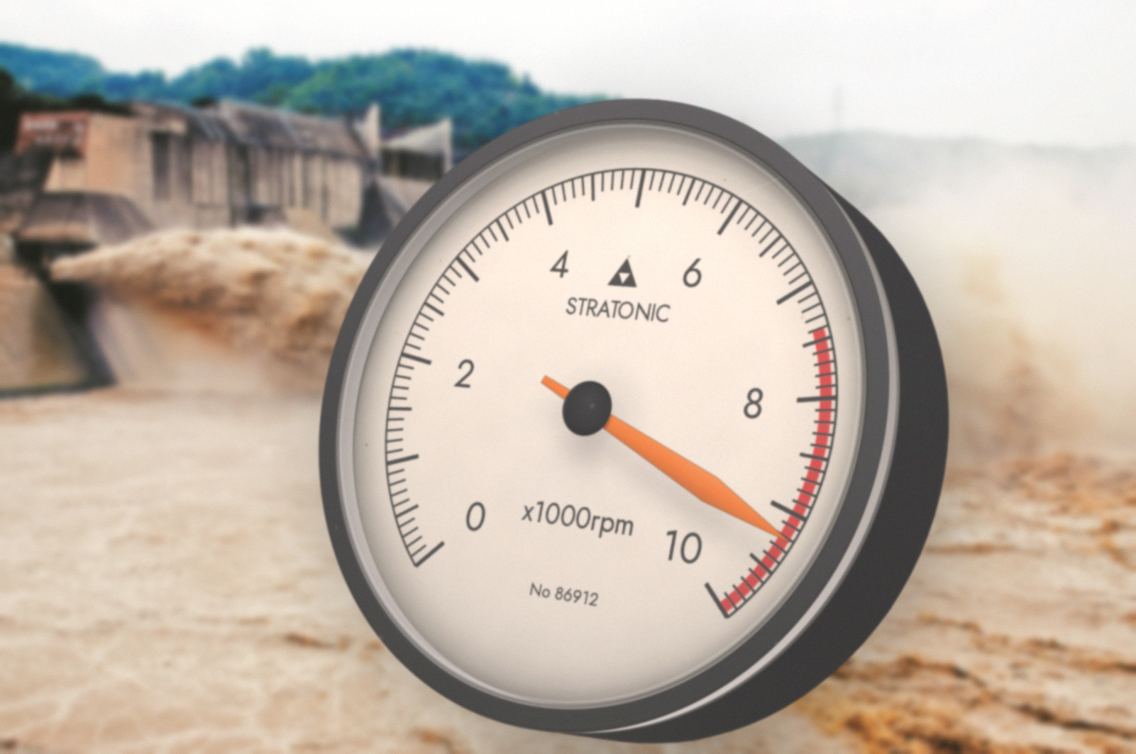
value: **9200** rpm
